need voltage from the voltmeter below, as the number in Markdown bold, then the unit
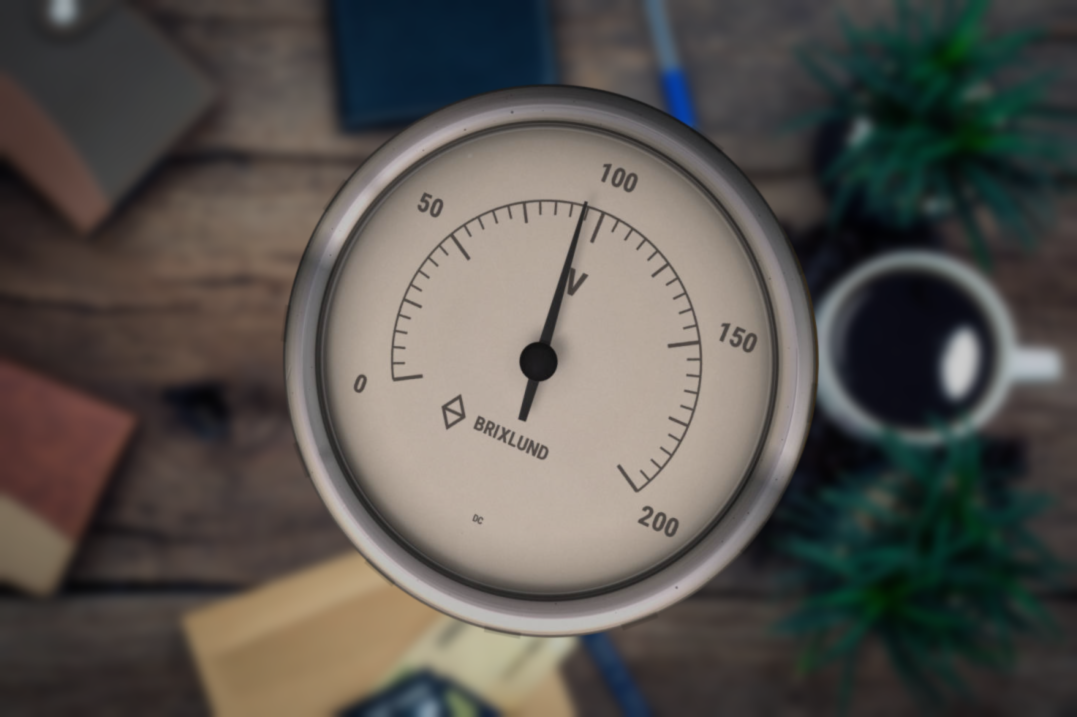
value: **95** V
